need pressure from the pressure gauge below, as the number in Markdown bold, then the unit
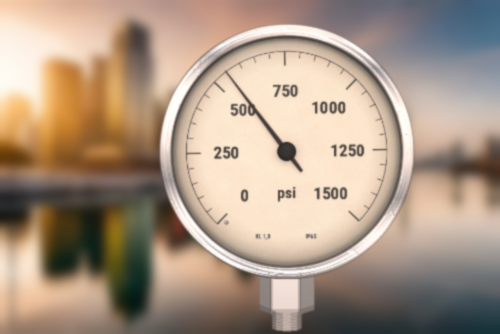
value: **550** psi
